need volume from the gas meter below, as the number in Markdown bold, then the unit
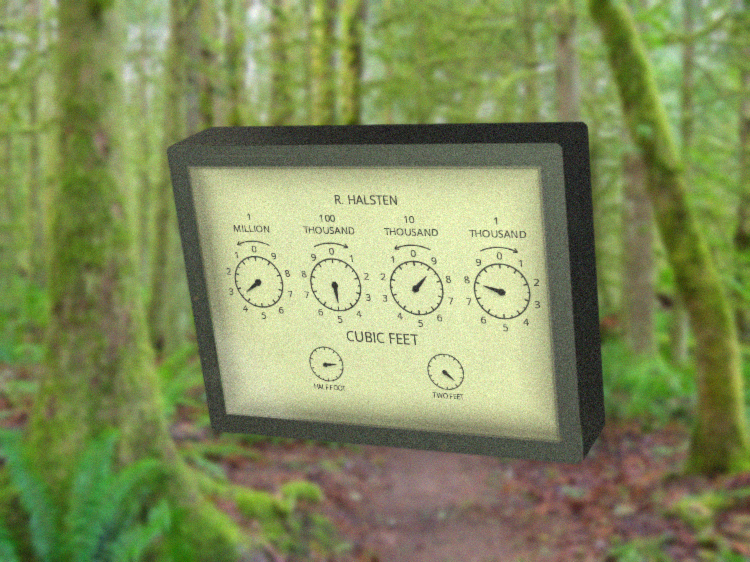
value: **348800** ft³
